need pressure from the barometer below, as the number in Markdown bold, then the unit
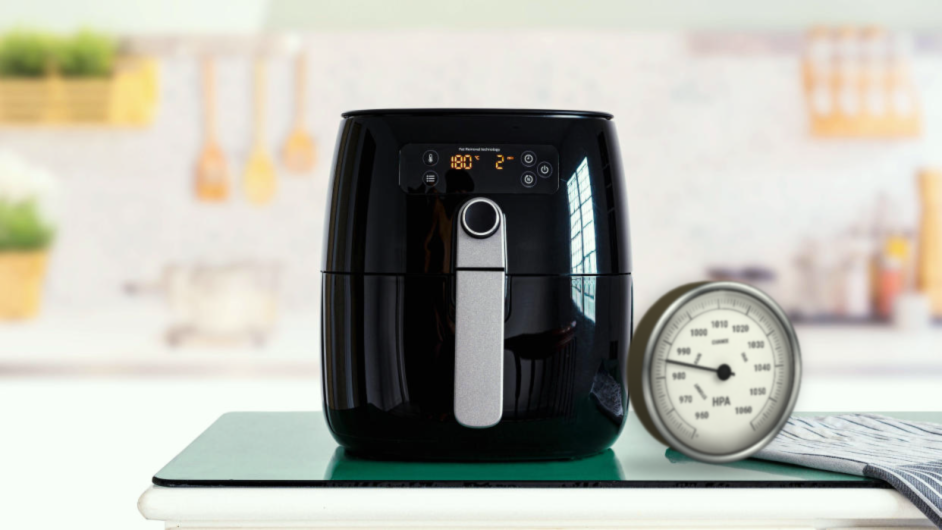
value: **985** hPa
